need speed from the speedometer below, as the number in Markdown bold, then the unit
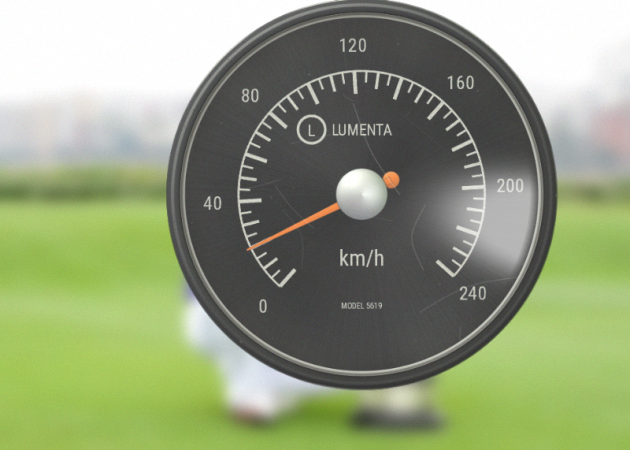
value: **20** km/h
